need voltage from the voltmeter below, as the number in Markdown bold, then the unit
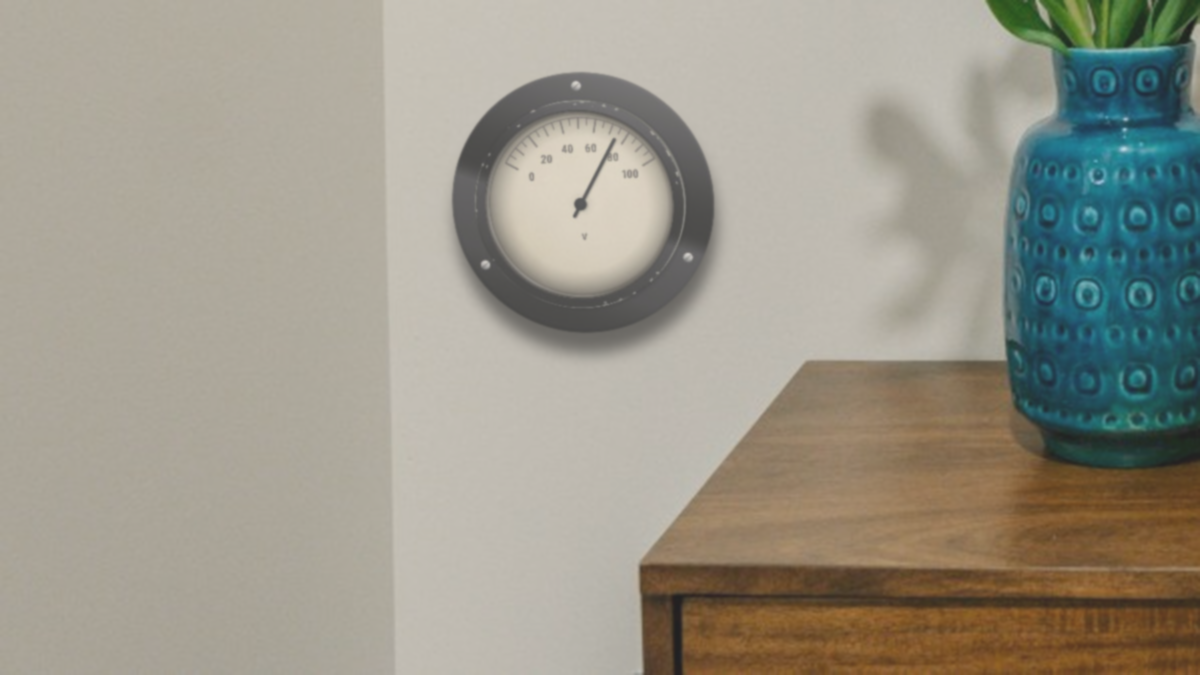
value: **75** V
